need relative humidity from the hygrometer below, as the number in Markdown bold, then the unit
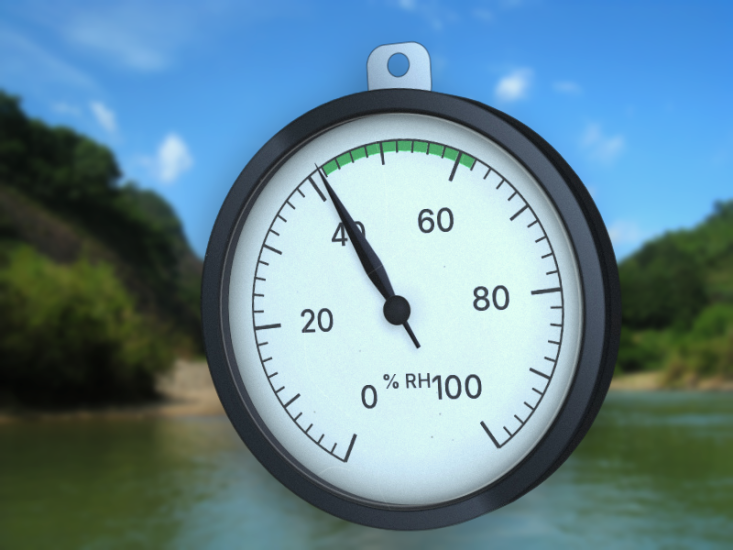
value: **42** %
